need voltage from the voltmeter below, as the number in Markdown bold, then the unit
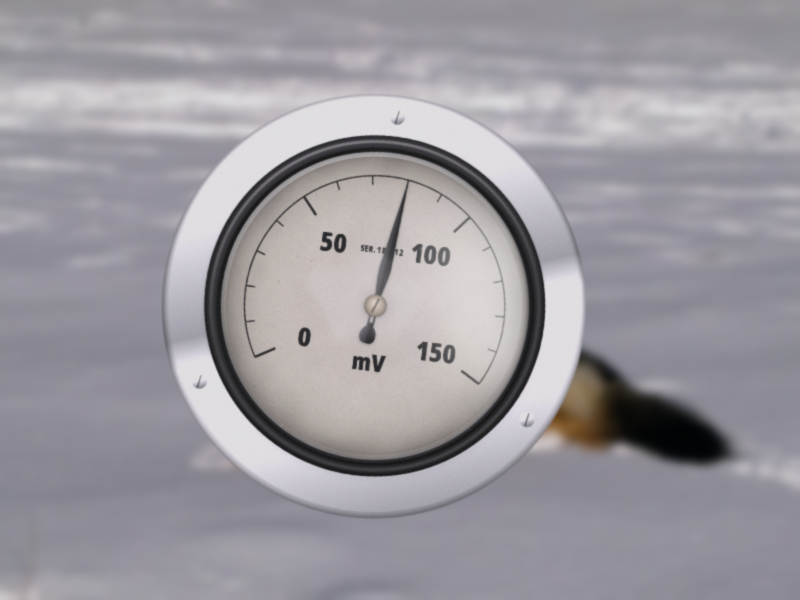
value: **80** mV
